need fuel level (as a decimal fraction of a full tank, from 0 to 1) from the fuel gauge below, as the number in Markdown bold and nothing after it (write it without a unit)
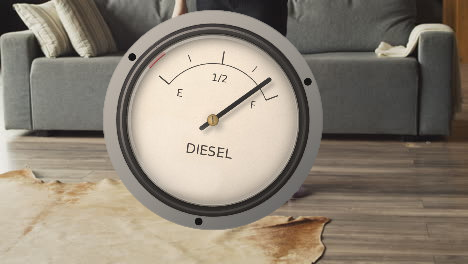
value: **0.875**
